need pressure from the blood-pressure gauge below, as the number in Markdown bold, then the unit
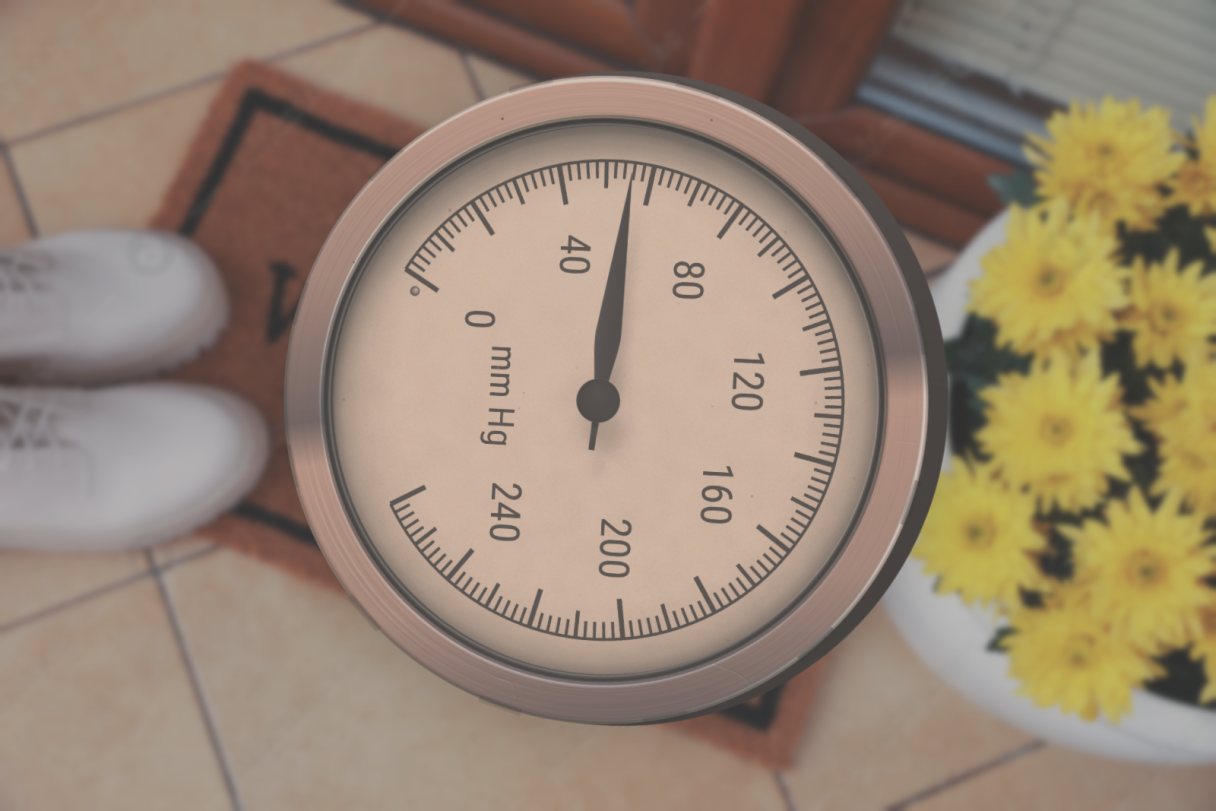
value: **56** mmHg
